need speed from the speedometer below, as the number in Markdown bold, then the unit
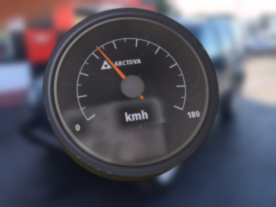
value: **65** km/h
